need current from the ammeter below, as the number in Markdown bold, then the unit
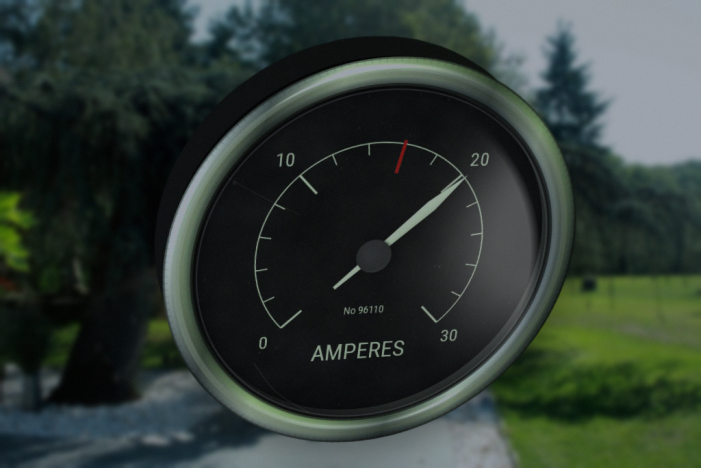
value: **20** A
